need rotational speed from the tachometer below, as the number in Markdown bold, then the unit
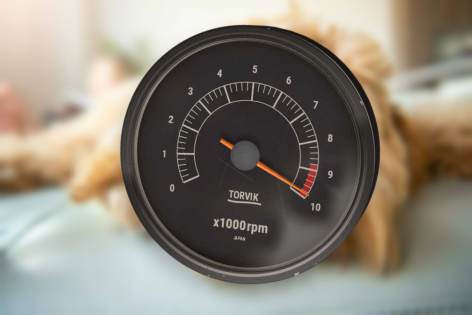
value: **9800** rpm
